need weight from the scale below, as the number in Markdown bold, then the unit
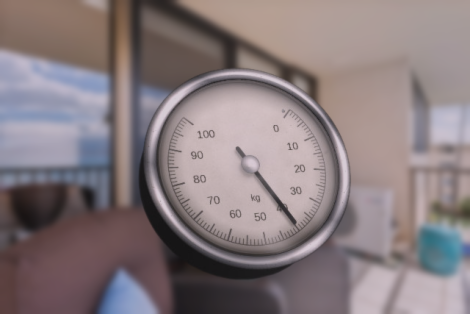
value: **40** kg
